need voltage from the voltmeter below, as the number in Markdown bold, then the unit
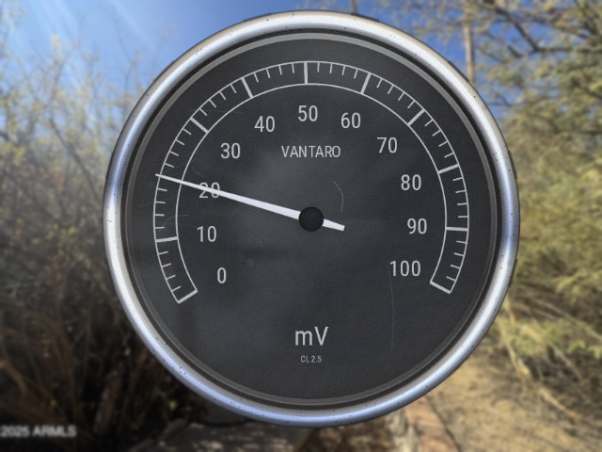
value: **20** mV
